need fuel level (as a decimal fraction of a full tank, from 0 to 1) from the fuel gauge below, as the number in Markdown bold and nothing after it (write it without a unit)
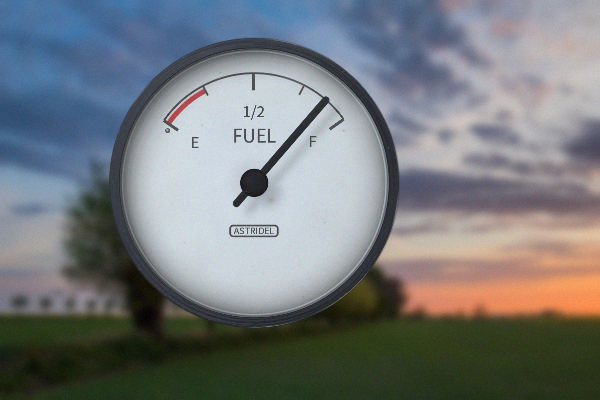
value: **0.875**
